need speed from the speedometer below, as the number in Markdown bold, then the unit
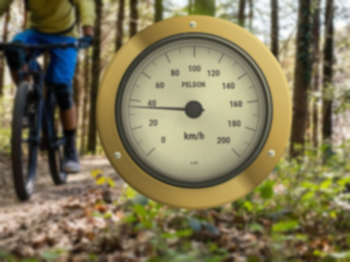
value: **35** km/h
